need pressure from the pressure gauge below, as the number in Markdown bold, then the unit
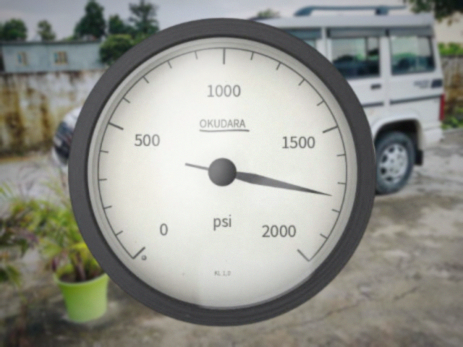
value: **1750** psi
